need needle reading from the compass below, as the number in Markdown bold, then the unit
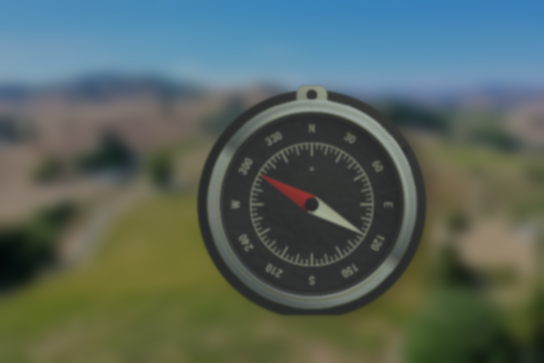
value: **300** °
